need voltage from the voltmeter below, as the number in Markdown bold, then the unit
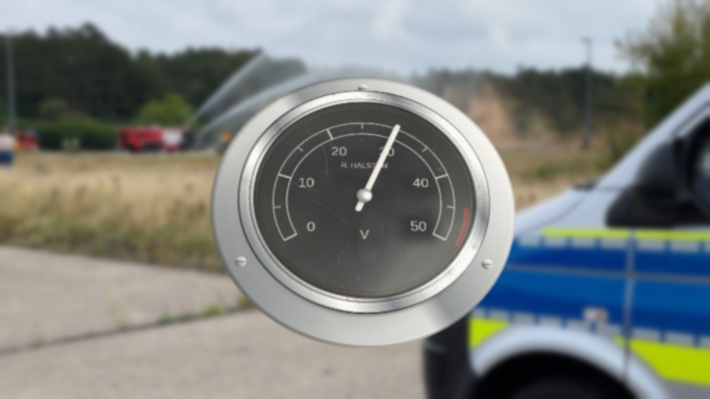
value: **30** V
